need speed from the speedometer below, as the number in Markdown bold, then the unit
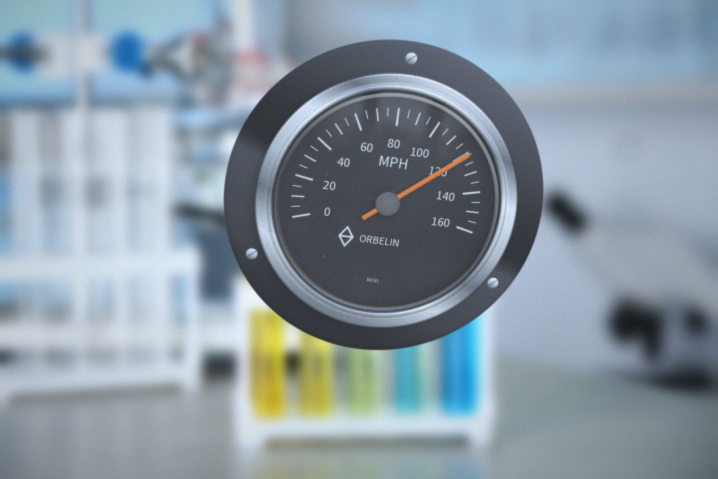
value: **120** mph
